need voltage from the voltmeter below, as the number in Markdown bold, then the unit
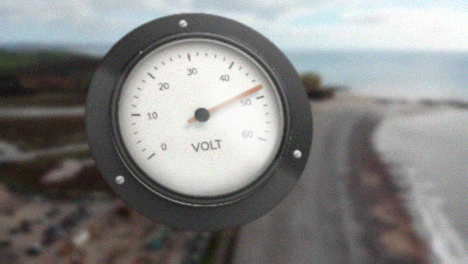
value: **48** V
